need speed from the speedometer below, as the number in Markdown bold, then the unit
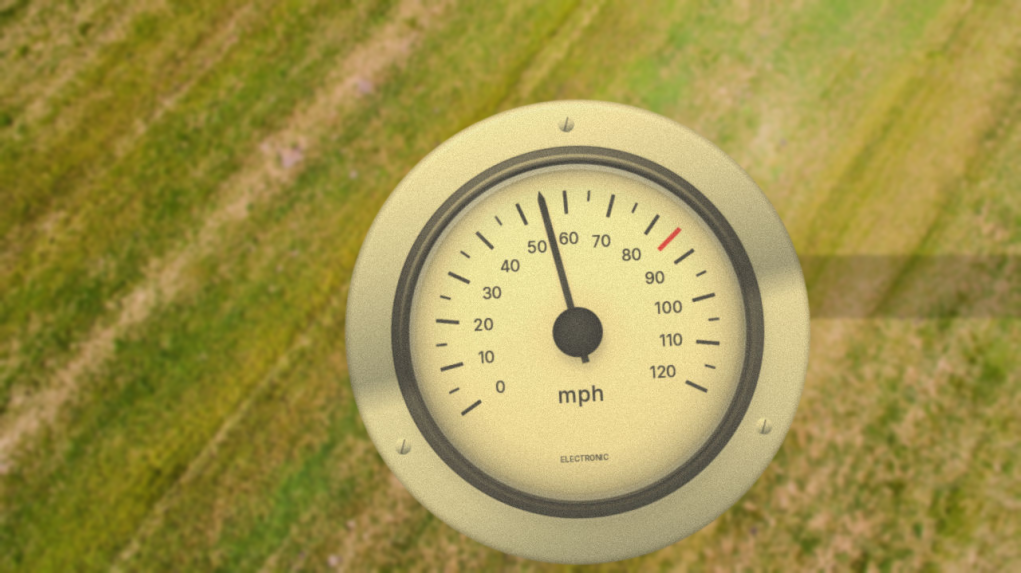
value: **55** mph
